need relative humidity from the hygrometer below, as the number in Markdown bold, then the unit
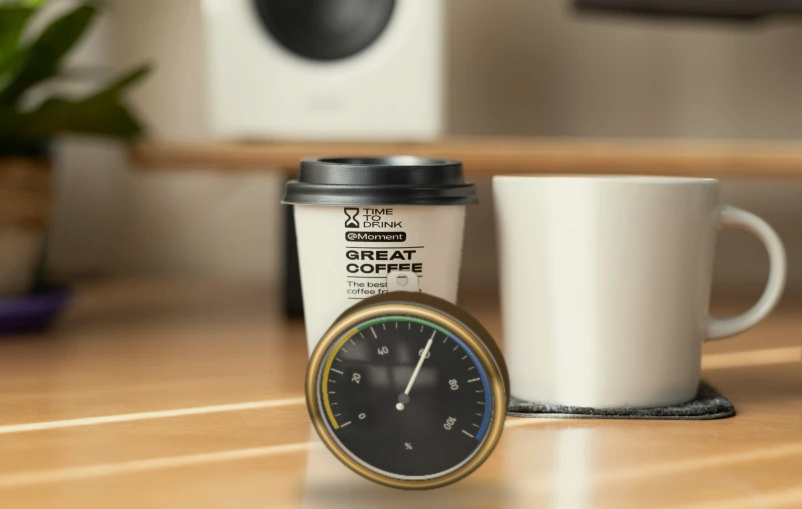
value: **60** %
